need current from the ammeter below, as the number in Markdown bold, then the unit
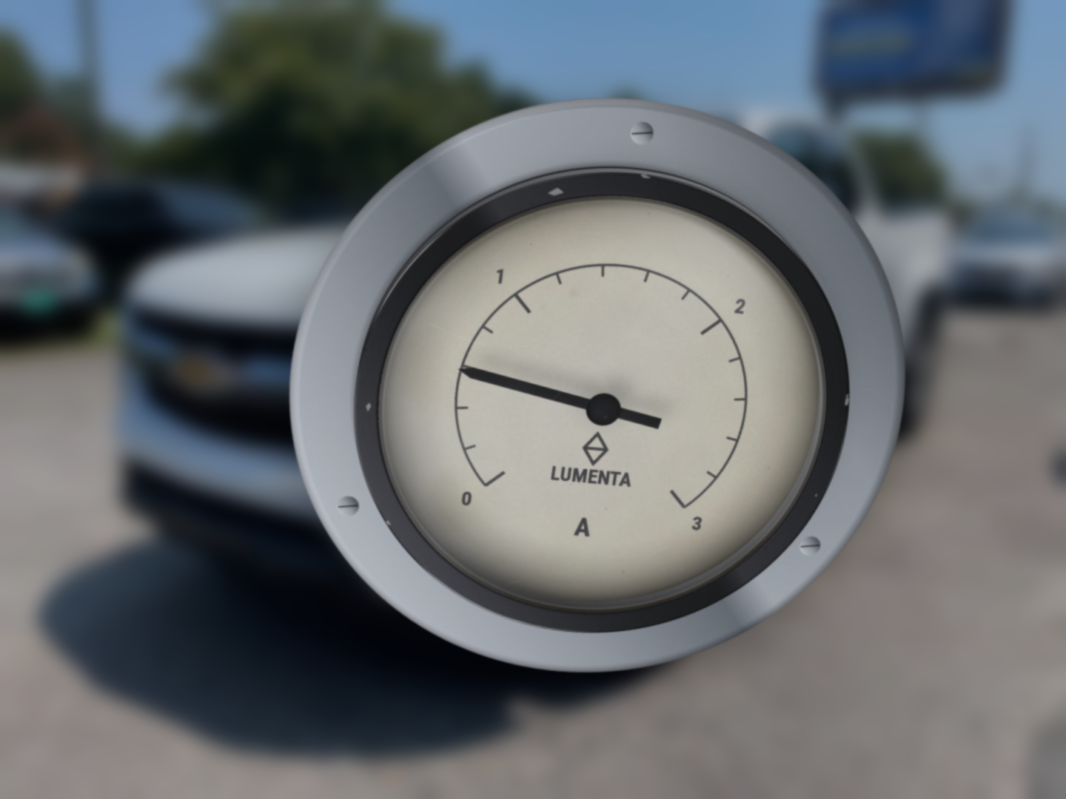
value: **0.6** A
